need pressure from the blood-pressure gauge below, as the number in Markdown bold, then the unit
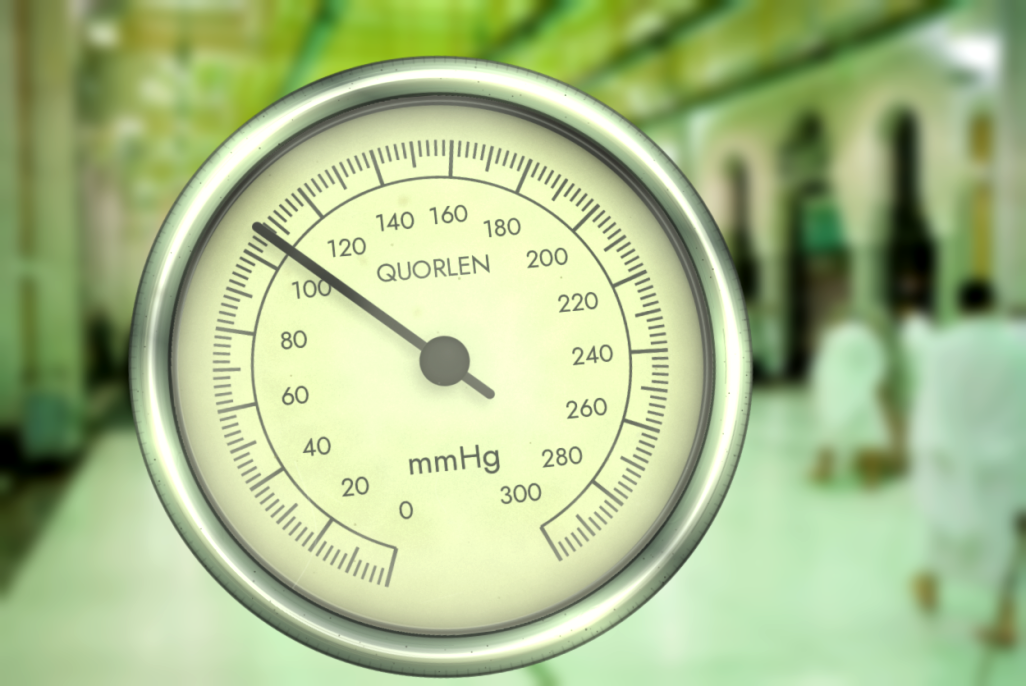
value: **106** mmHg
